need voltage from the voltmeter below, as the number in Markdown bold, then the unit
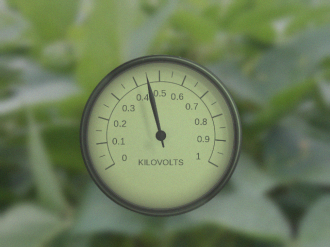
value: **0.45** kV
